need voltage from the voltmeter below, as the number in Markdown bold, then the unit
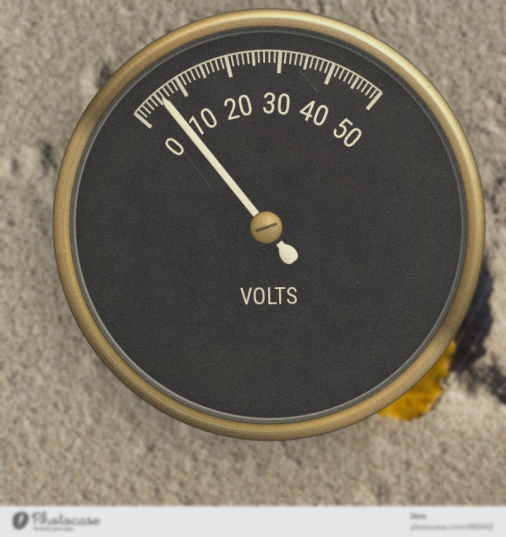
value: **6** V
